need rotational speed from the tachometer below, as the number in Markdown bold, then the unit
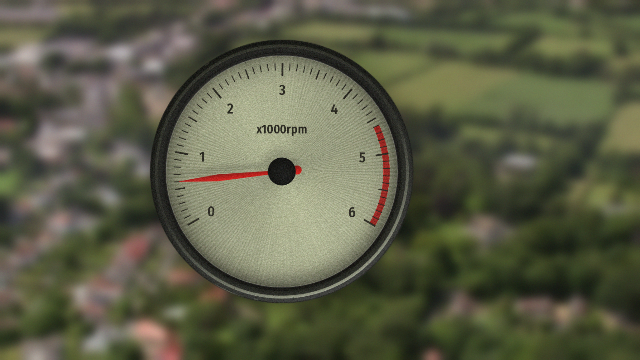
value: **600** rpm
